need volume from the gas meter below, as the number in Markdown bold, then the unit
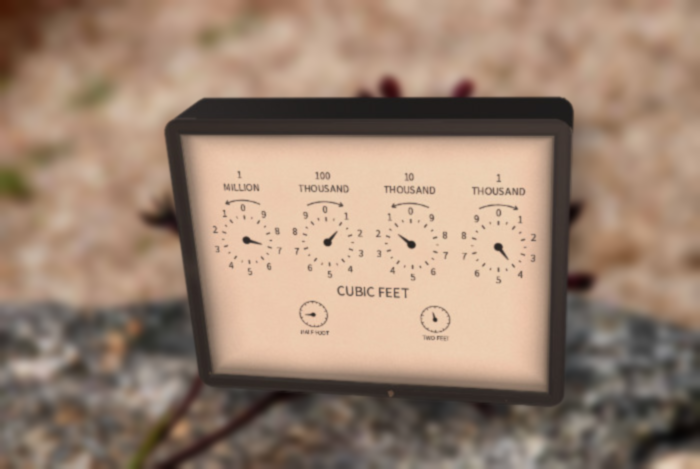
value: **711400** ft³
